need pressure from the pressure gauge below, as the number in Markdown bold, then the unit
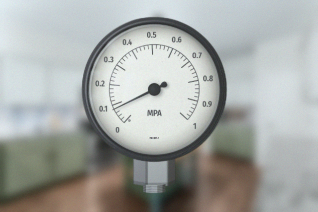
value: **0.08** MPa
